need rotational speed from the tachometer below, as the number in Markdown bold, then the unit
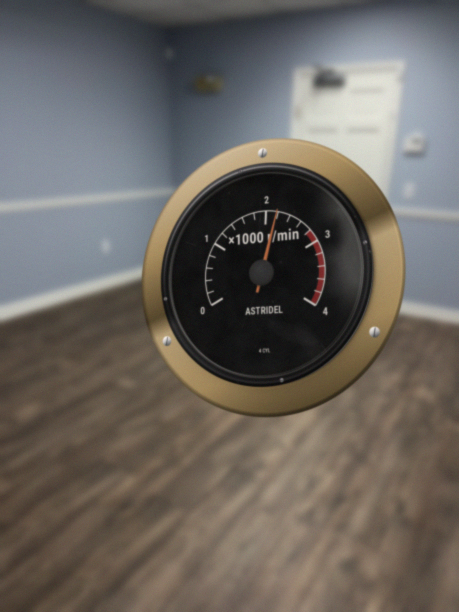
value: **2200** rpm
